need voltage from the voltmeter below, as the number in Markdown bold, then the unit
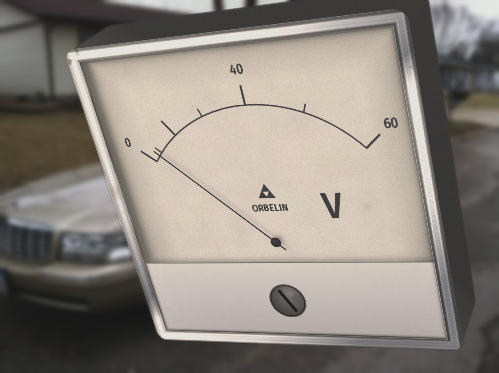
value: **10** V
